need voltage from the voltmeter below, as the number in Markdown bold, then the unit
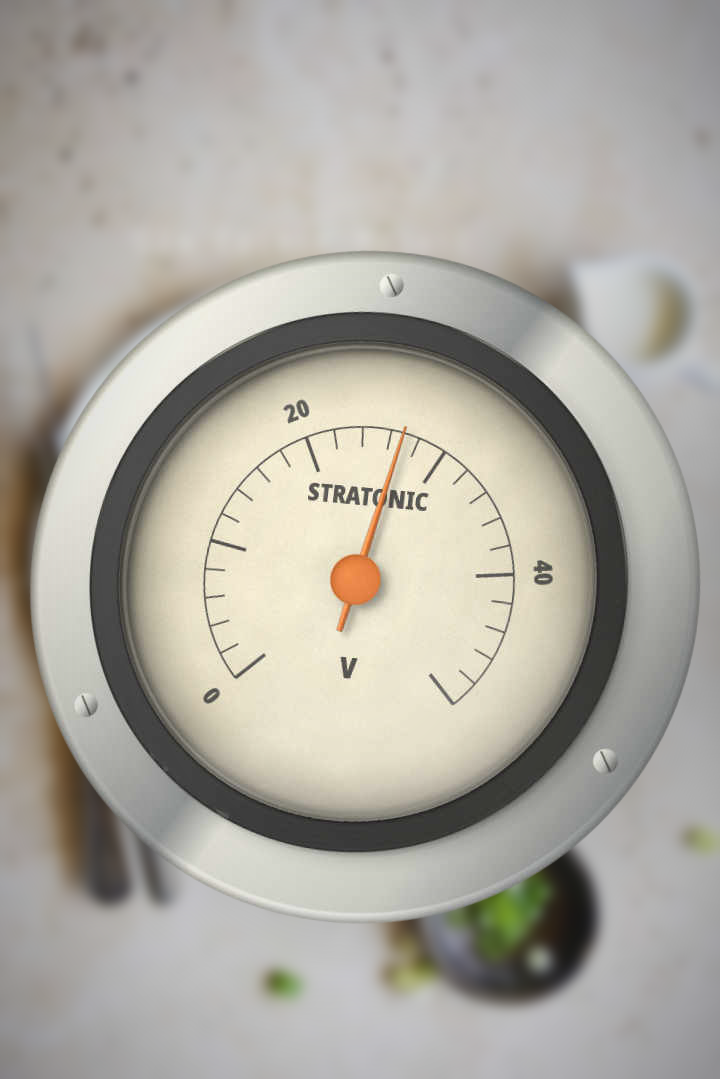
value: **27** V
